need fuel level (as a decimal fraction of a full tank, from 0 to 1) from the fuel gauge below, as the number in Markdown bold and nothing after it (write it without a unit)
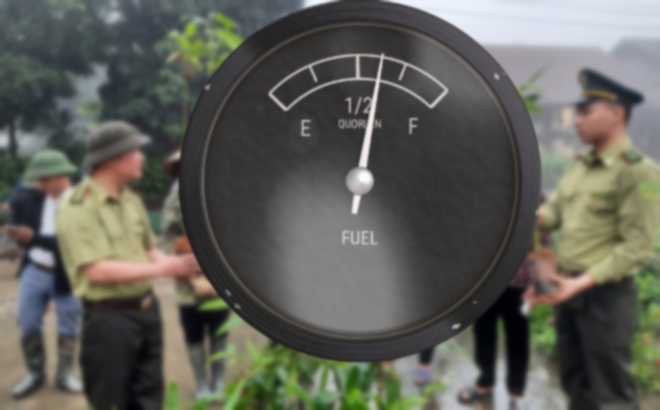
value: **0.625**
